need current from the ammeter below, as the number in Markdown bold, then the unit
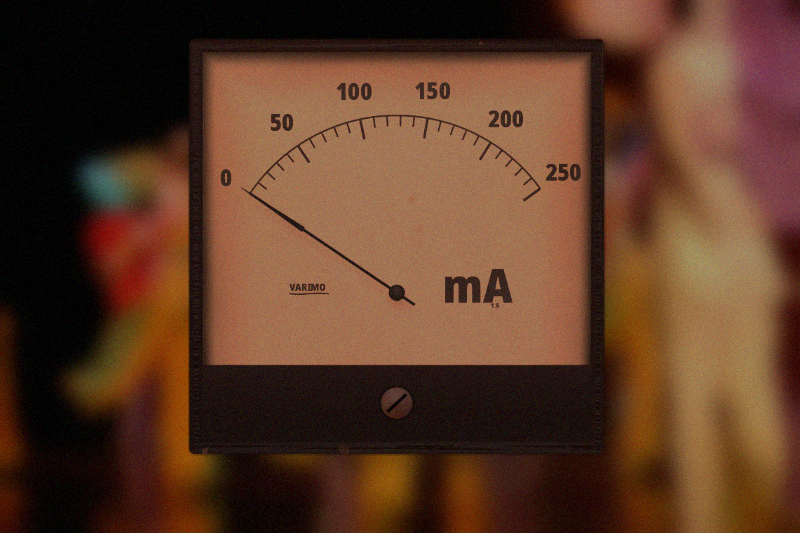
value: **0** mA
